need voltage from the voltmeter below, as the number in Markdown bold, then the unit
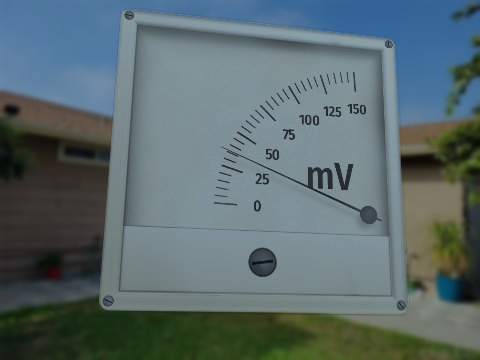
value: **35** mV
